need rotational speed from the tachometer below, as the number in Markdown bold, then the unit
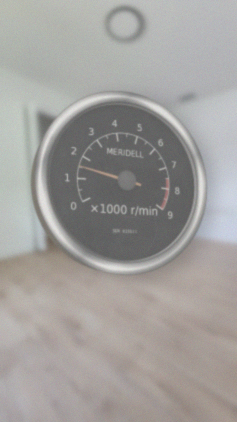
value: **1500** rpm
